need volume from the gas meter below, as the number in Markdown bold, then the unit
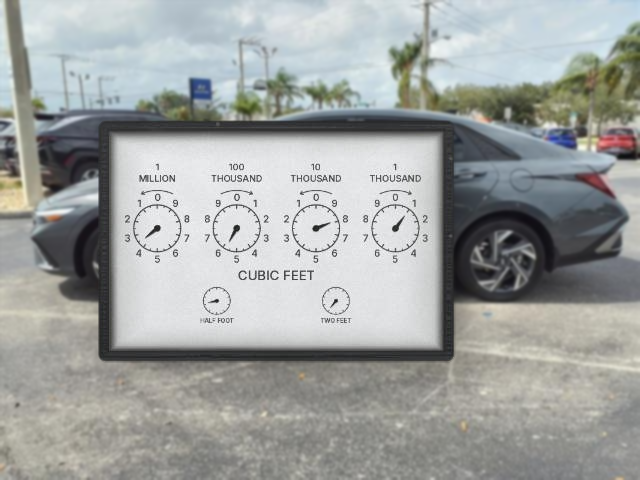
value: **358100** ft³
